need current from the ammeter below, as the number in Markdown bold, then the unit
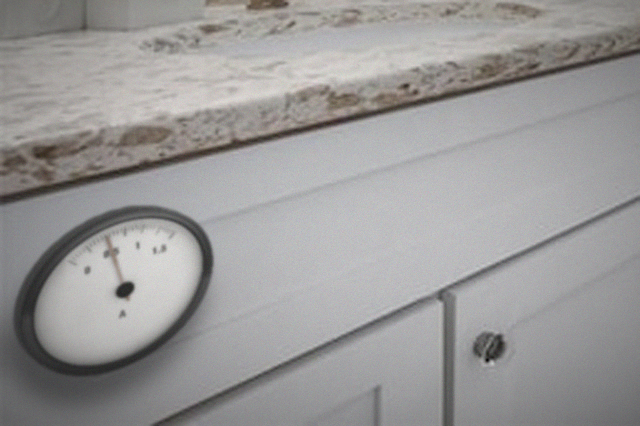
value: **0.5** A
